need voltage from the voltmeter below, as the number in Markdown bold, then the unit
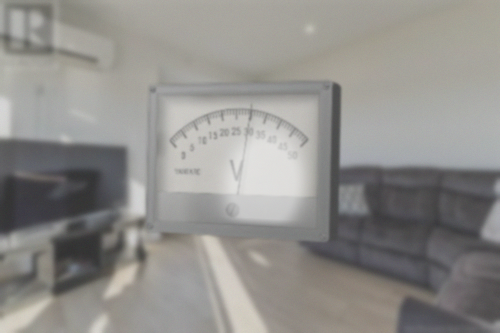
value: **30** V
